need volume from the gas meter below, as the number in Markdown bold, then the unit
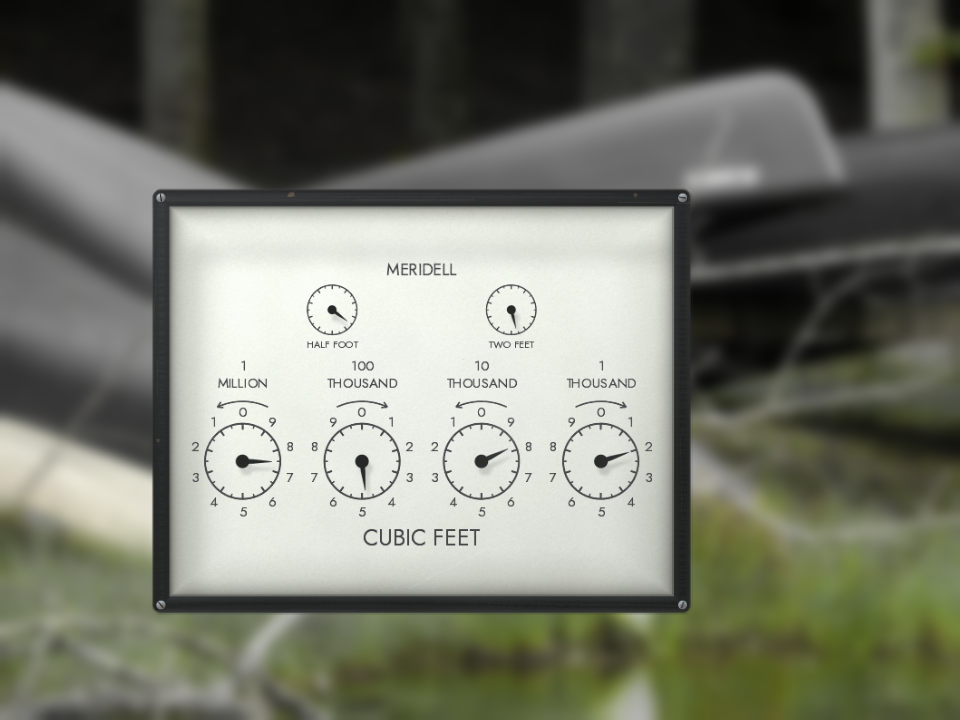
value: **748200** ft³
